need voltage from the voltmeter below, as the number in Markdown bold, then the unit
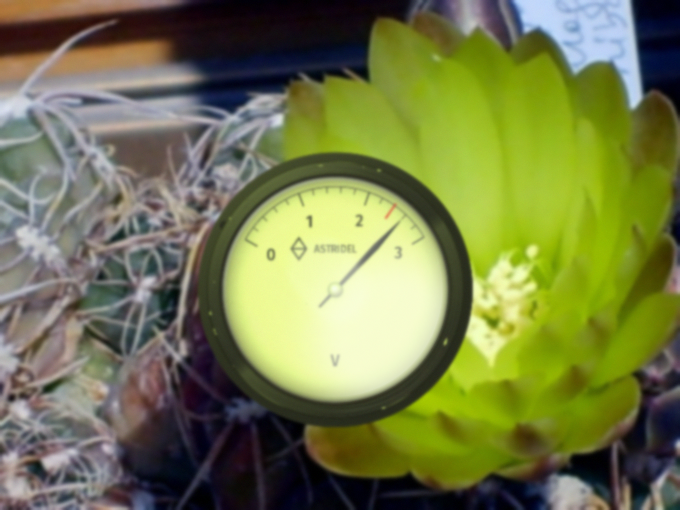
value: **2.6** V
